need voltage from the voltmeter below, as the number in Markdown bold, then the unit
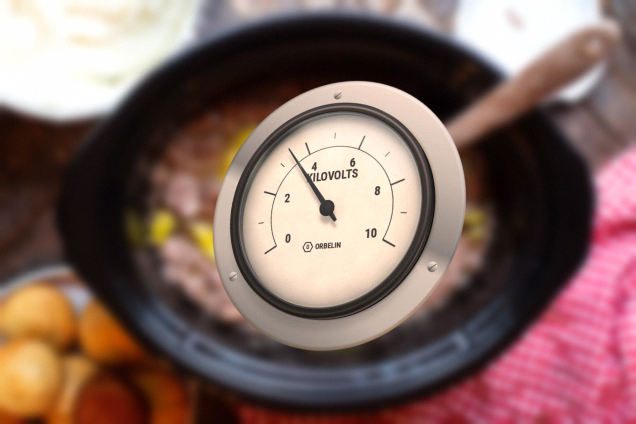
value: **3.5** kV
